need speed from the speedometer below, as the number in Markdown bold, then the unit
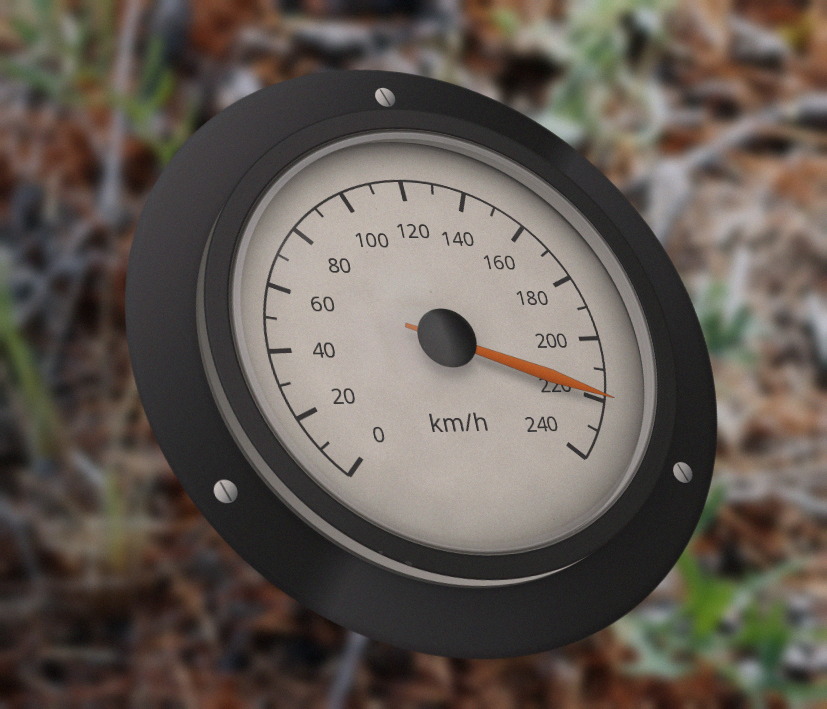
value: **220** km/h
